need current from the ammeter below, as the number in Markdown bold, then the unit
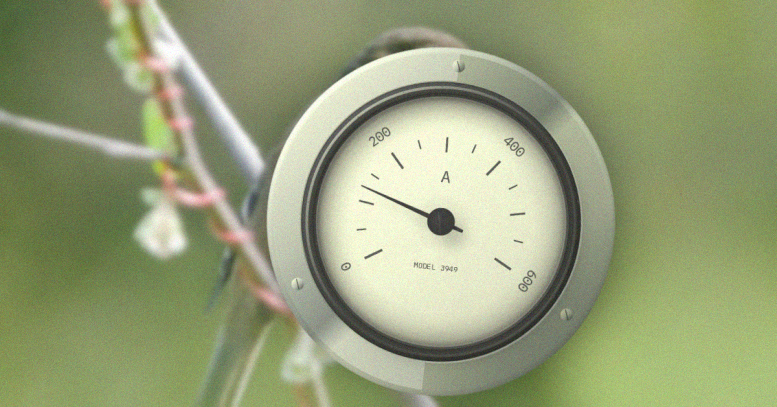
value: **125** A
